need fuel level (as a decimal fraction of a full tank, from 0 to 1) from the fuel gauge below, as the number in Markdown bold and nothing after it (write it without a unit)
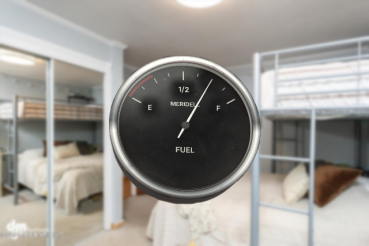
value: **0.75**
